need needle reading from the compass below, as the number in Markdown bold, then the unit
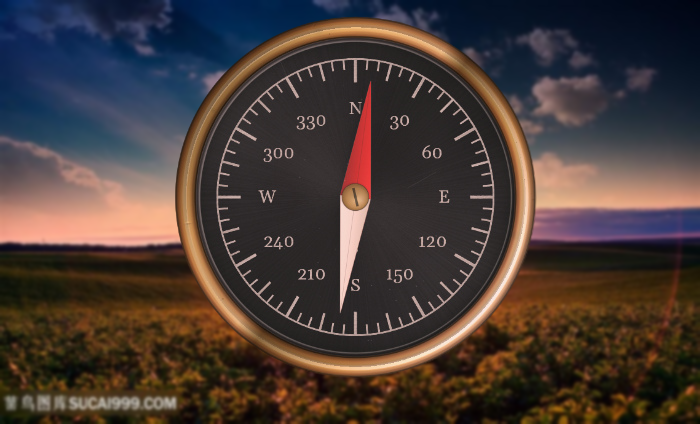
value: **7.5** °
